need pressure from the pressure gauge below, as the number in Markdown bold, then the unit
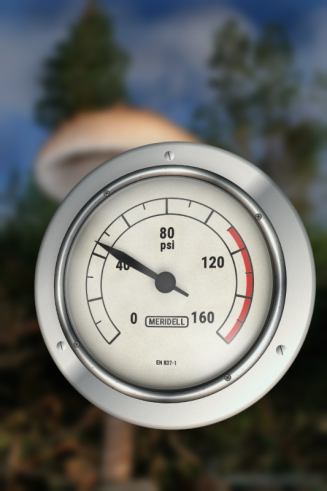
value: **45** psi
